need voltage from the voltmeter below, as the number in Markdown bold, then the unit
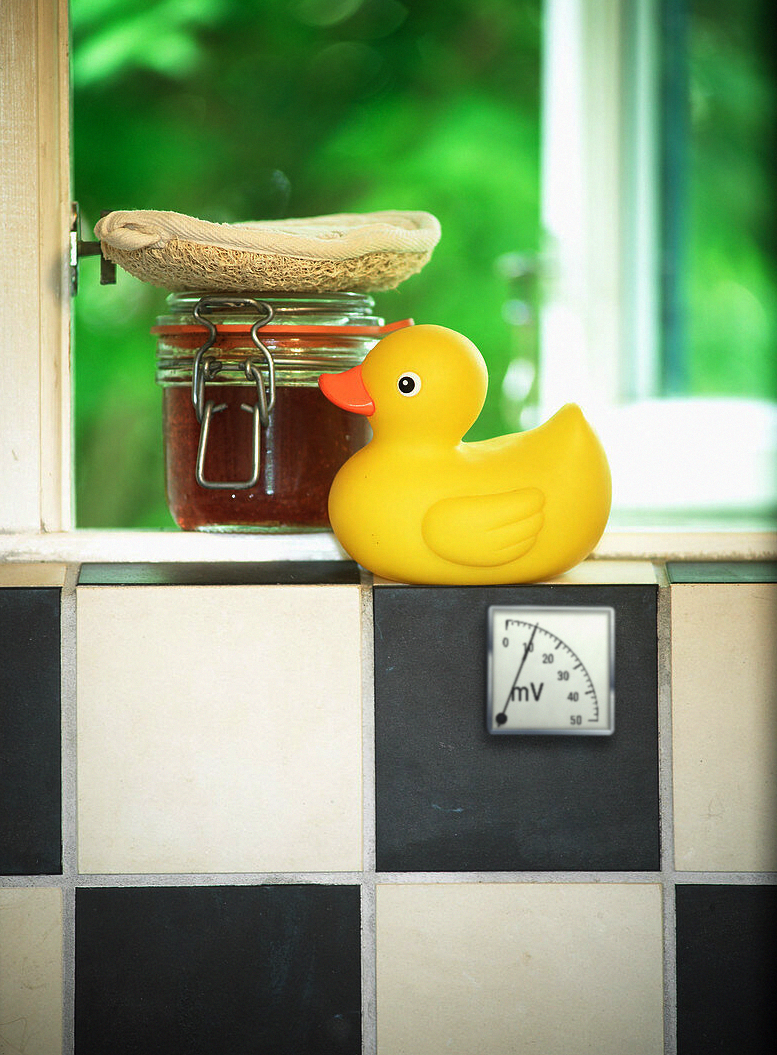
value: **10** mV
